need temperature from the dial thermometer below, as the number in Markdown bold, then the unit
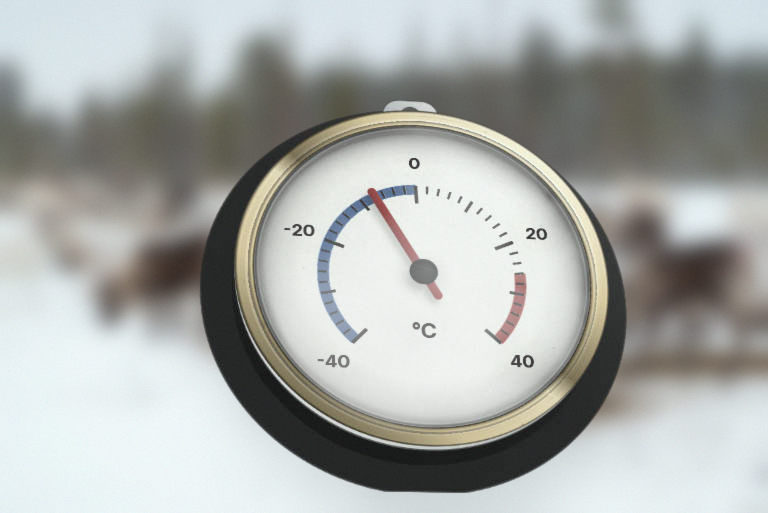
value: **-8** °C
